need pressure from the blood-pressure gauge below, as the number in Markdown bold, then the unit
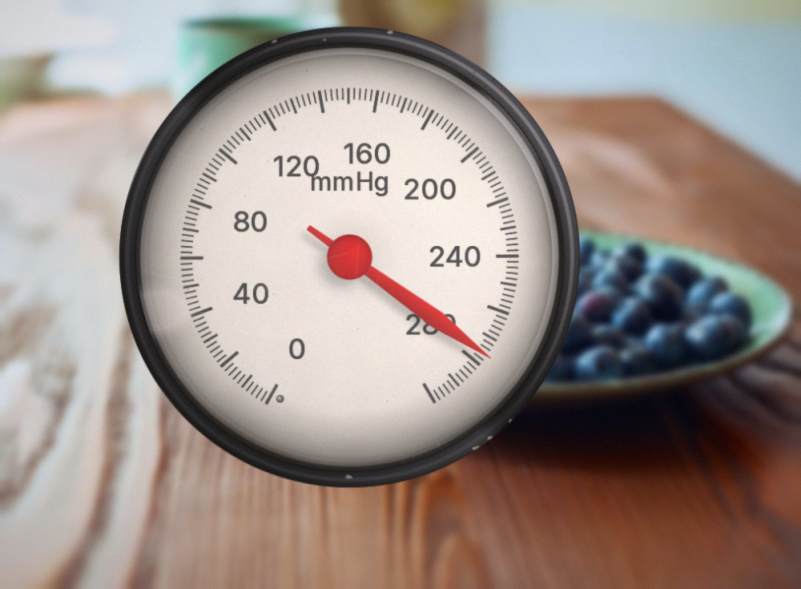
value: **276** mmHg
